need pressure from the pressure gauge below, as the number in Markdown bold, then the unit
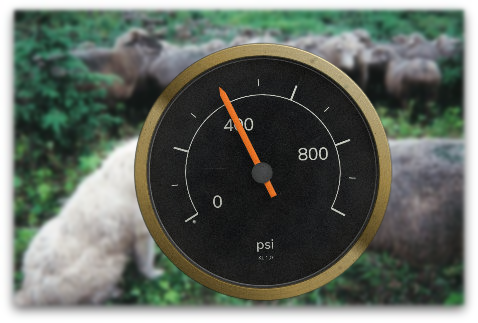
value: **400** psi
